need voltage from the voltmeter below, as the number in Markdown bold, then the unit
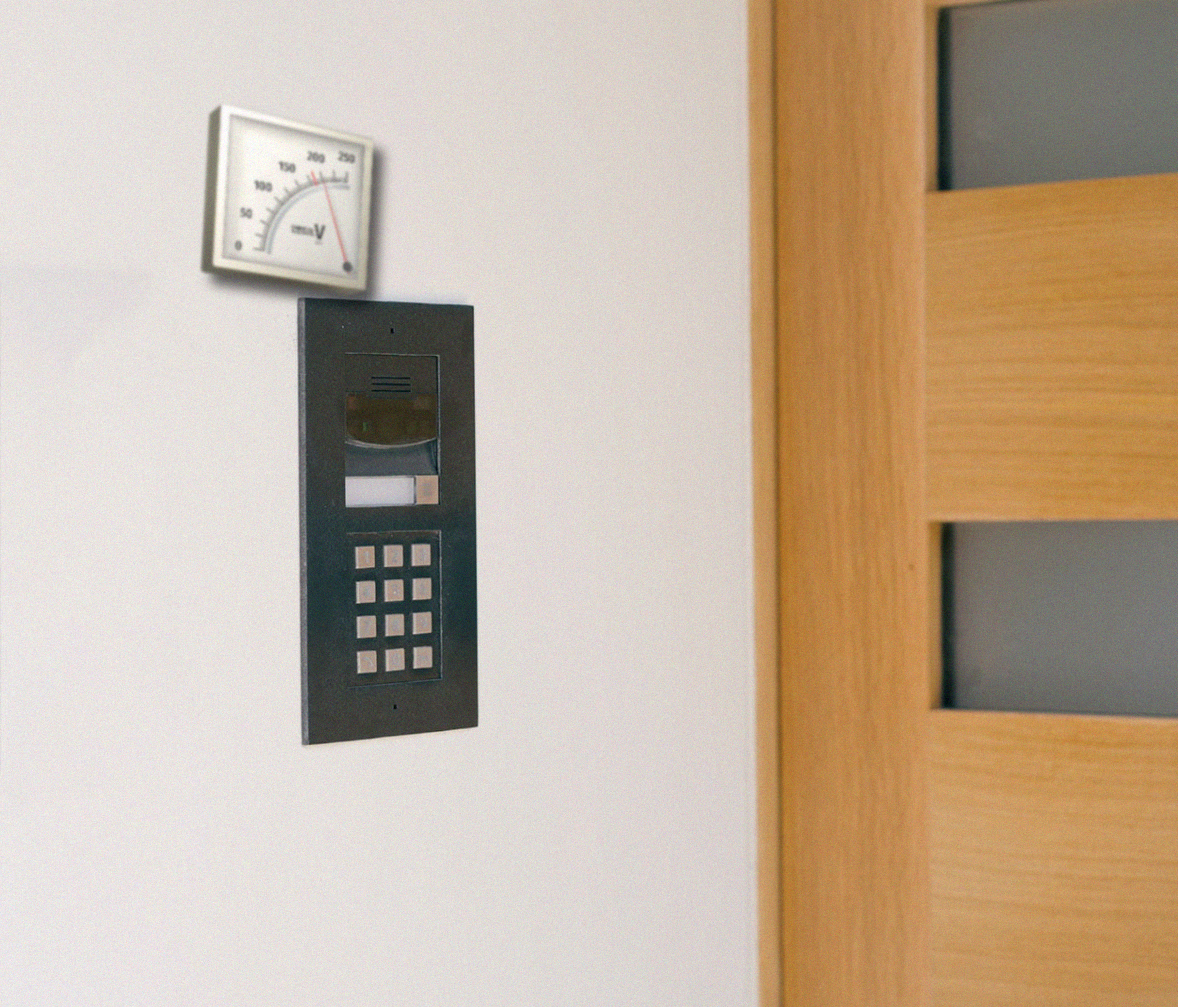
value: **200** V
